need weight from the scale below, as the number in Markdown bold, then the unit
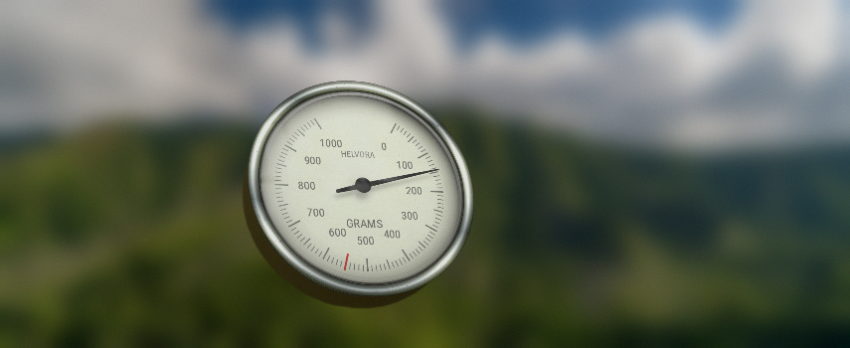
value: **150** g
